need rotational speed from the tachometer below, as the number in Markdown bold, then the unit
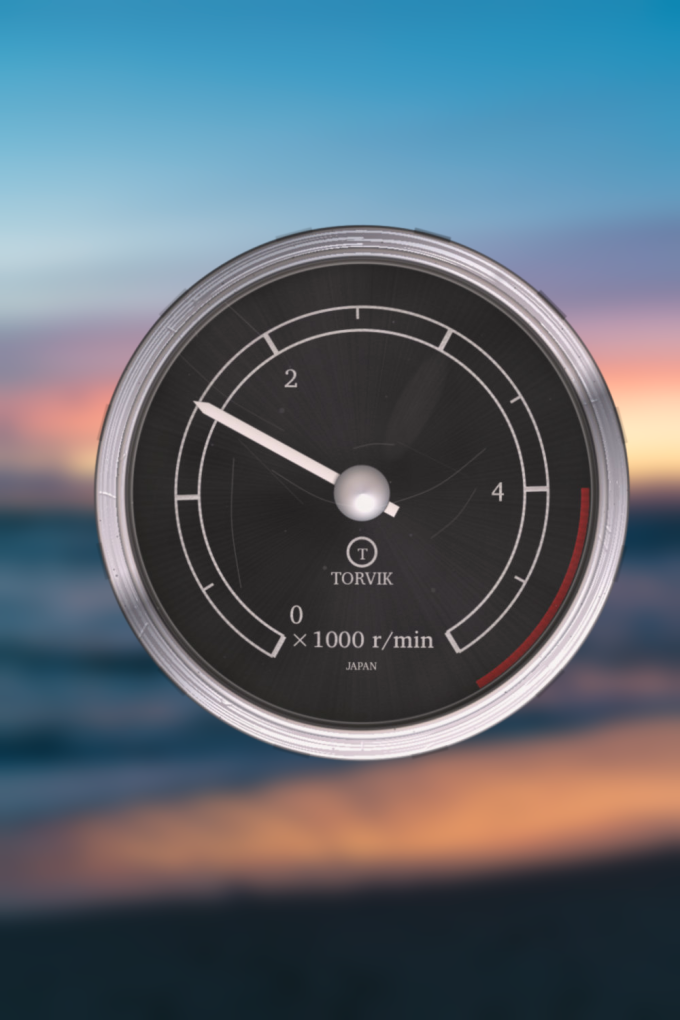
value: **1500** rpm
